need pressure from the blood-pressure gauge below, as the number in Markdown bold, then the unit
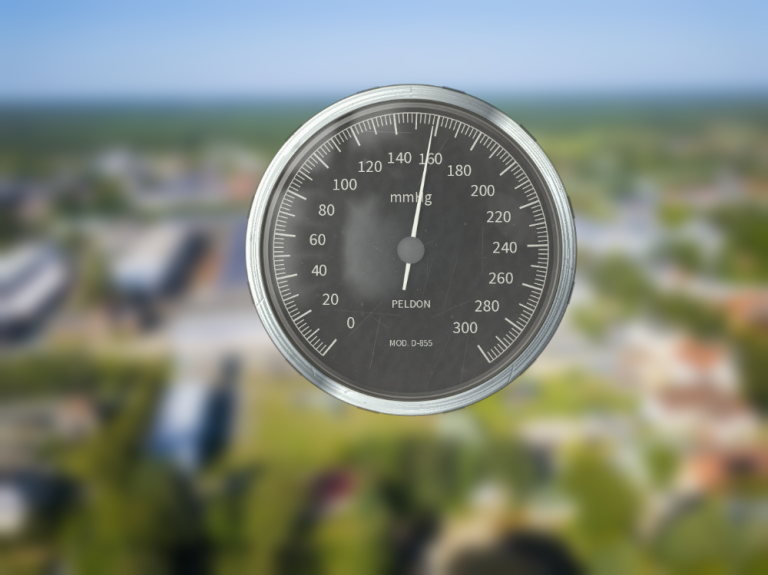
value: **158** mmHg
